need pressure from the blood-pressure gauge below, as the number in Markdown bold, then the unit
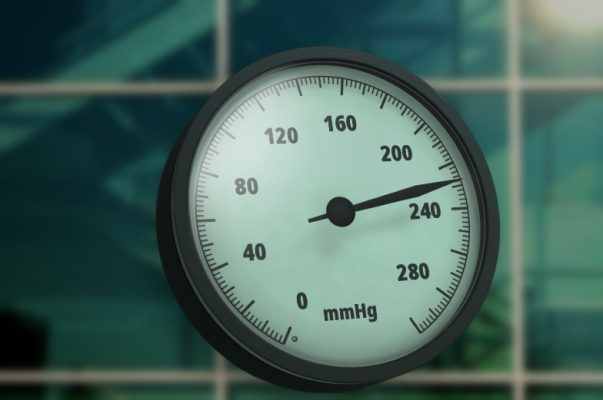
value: **228** mmHg
